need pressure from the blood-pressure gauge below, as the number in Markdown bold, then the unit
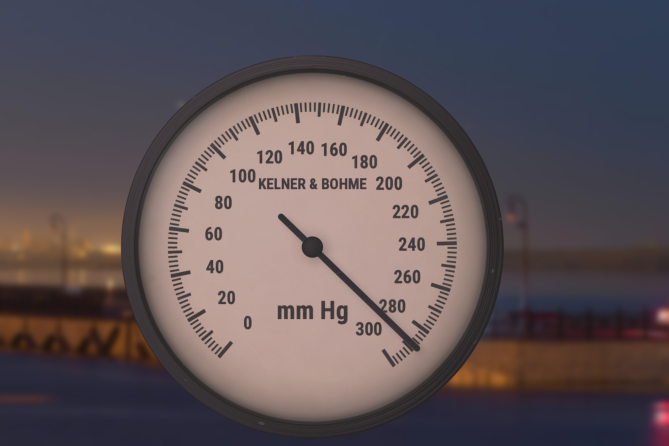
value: **288** mmHg
